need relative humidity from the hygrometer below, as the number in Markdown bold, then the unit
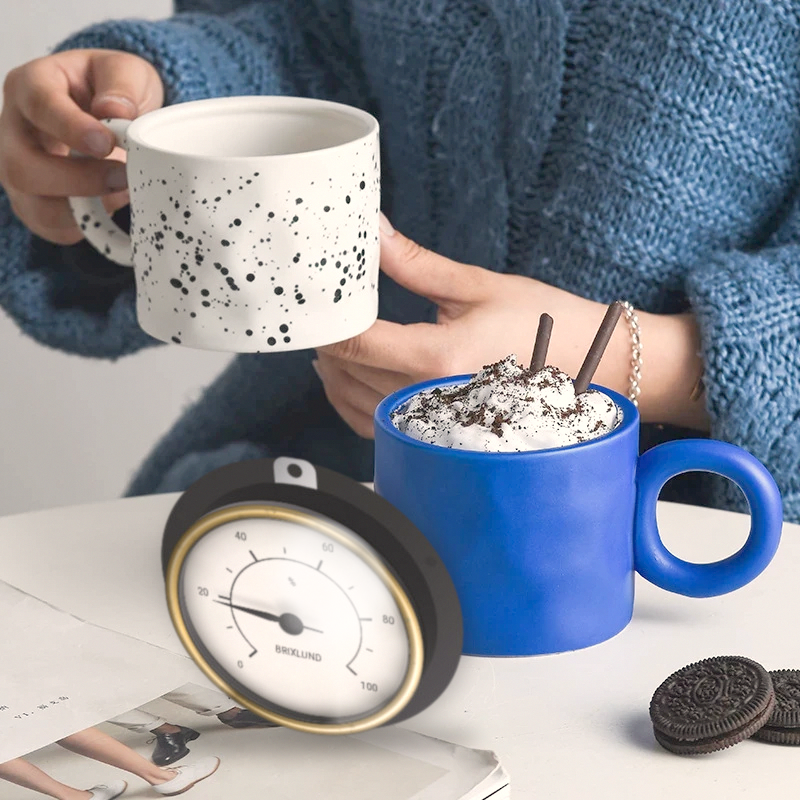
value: **20** %
